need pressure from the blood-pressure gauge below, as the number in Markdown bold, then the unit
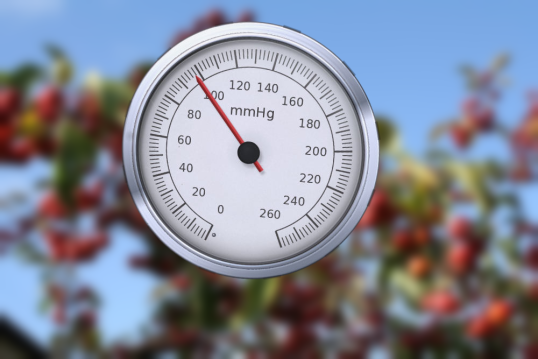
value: **98** mmHg
